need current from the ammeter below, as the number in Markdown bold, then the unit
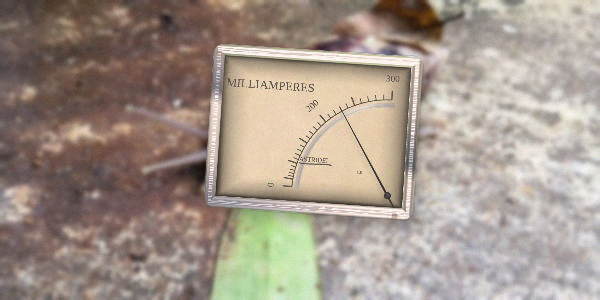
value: **230** mA
